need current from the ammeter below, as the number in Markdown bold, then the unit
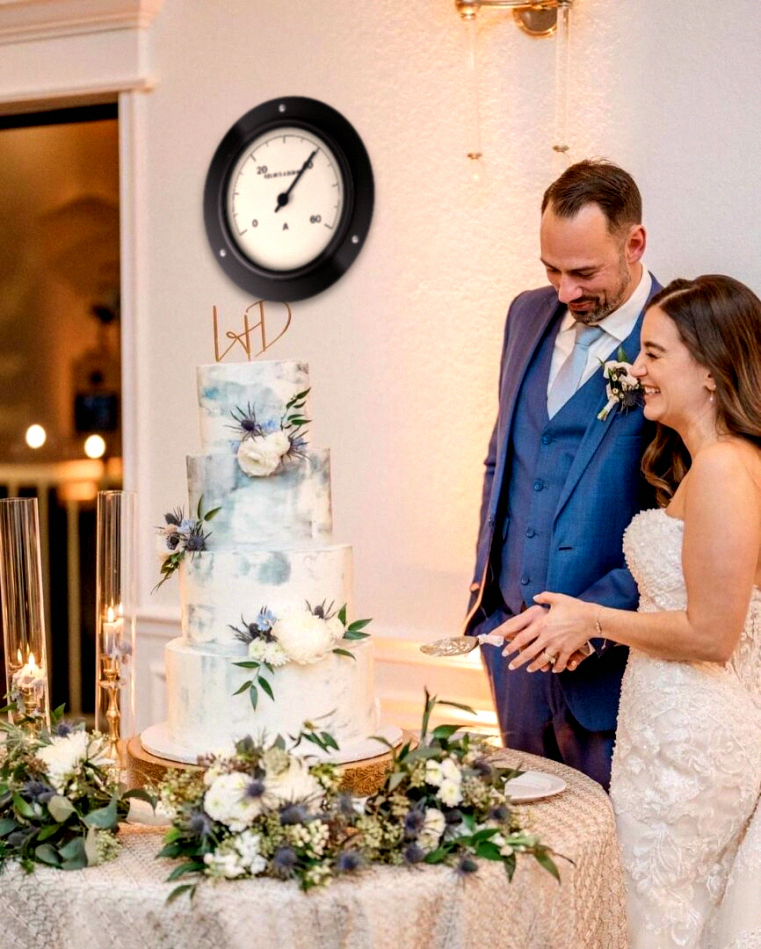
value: **40** A
